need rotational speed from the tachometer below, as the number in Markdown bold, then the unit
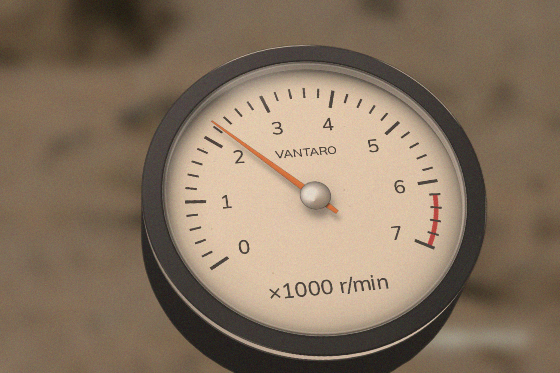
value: **2200** rpm
